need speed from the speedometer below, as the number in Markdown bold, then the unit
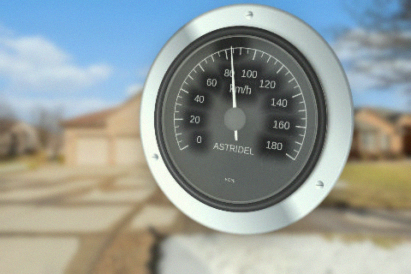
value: **85** km/h
